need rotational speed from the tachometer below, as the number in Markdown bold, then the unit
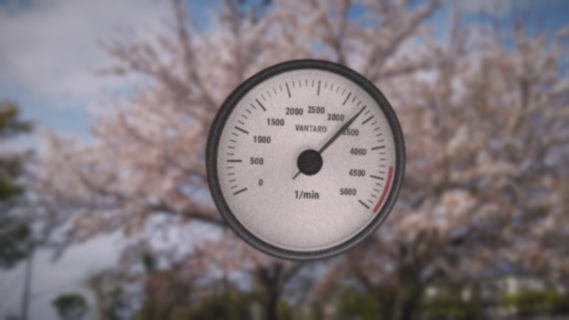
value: **3300** rpm
